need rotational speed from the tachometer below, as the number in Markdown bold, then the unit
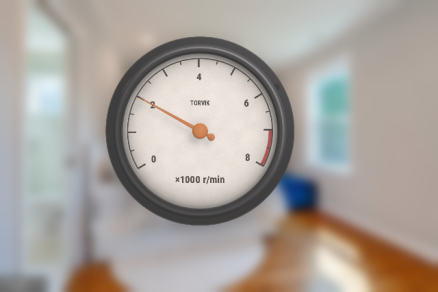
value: **2000** rpm
